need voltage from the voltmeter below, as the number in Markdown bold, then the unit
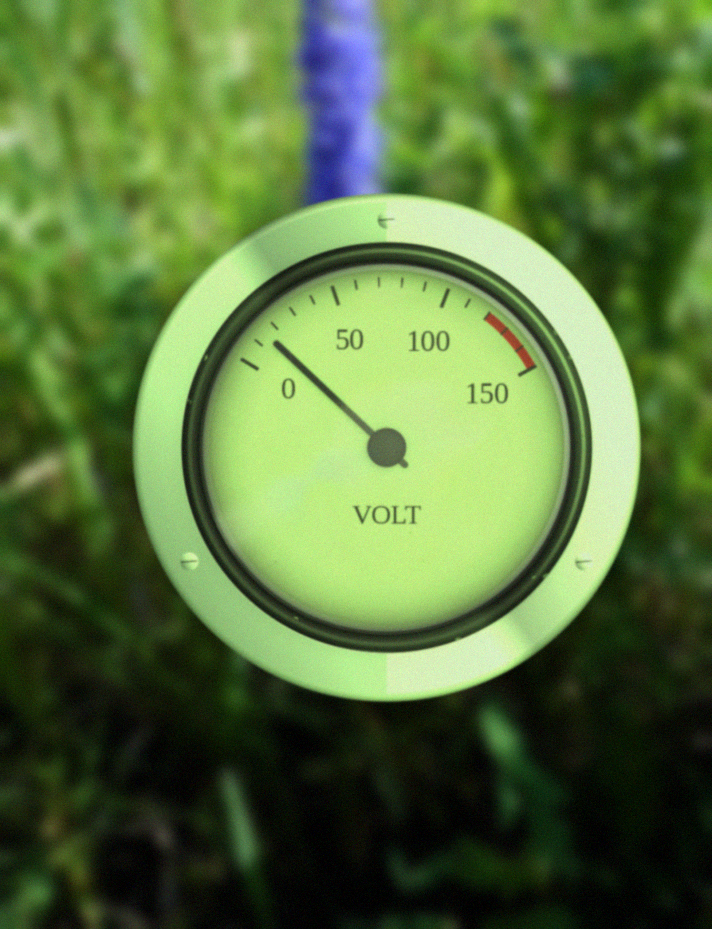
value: **15** V
